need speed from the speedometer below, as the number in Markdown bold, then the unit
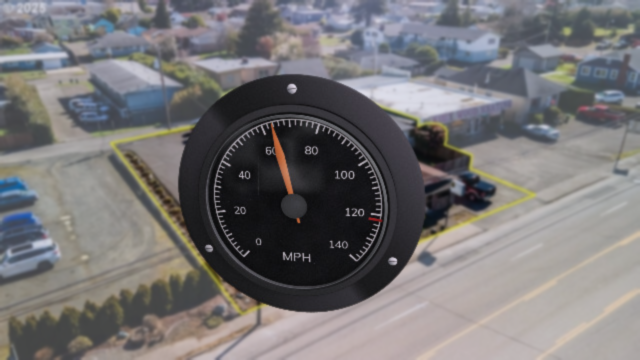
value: **64** mph
